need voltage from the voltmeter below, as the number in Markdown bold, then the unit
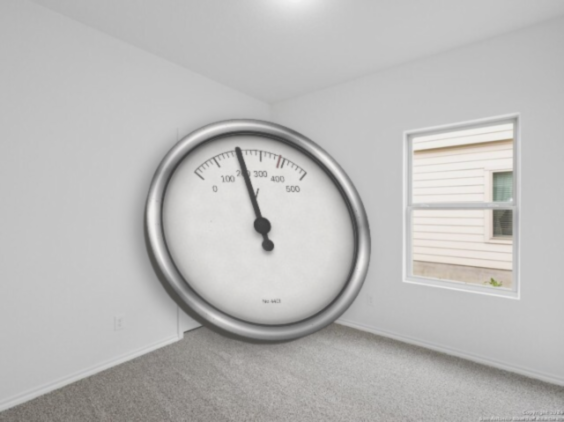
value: **200** V
